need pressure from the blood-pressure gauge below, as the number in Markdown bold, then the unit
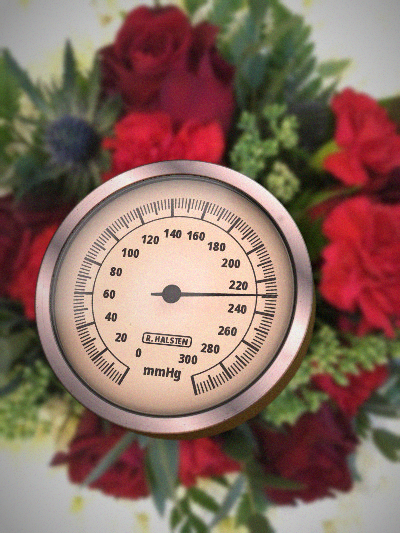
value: **230** mmHg
